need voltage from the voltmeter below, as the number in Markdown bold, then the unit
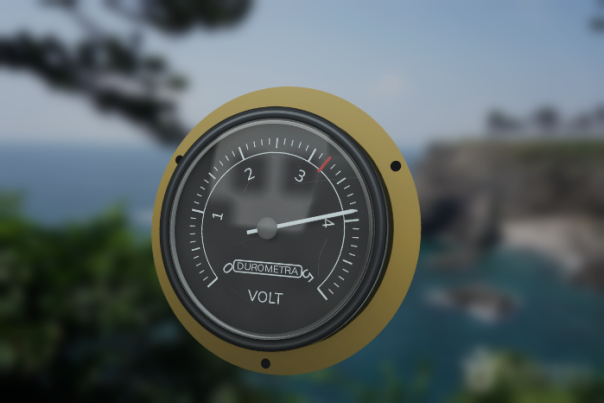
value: **3.9** V
